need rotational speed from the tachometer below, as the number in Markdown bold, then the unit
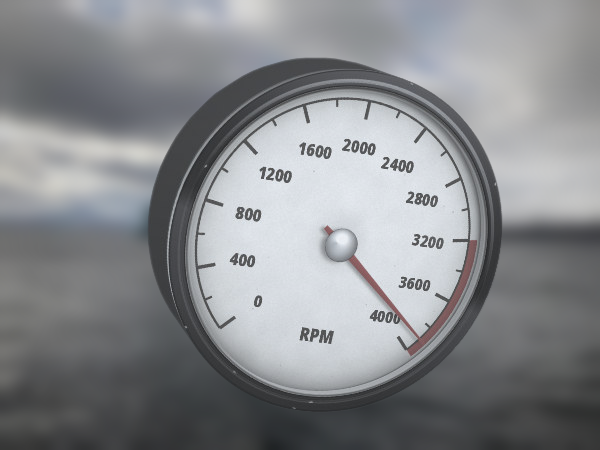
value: **3900** rpm
